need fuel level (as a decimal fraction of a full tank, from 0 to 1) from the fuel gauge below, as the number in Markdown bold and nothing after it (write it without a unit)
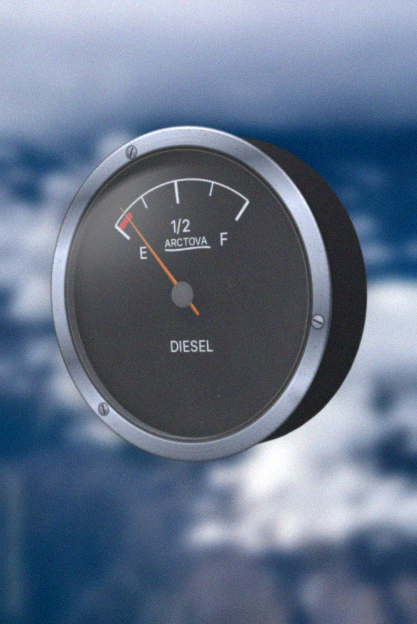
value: **0.125**
